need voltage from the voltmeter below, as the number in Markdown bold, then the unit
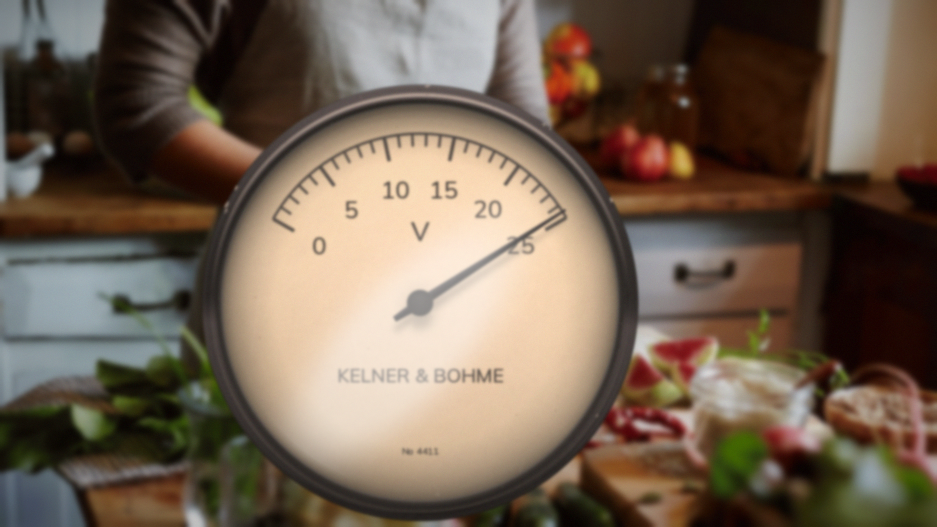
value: **24.5** V
